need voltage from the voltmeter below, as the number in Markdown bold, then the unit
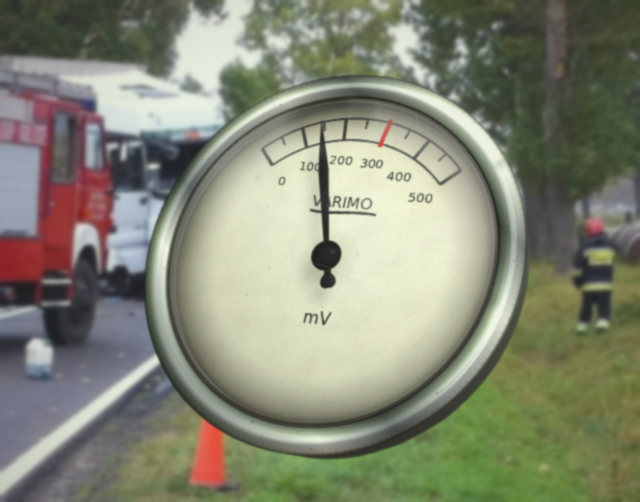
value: **150** mV
